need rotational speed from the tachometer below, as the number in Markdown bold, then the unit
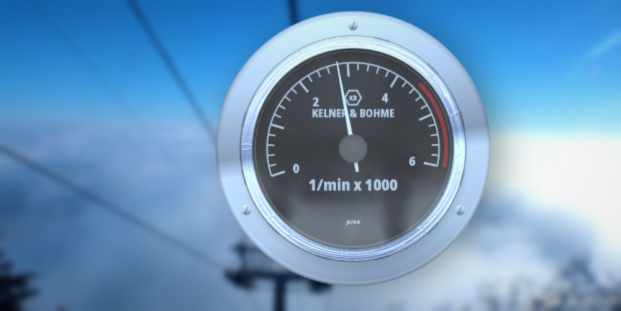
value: **2800** rpm
